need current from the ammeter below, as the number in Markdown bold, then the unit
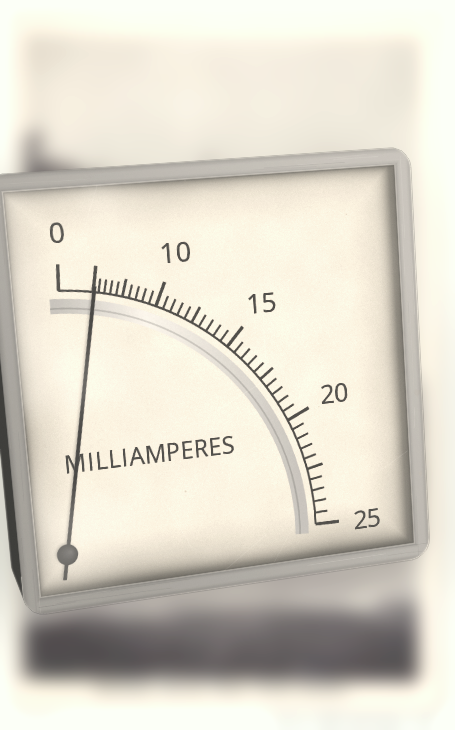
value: **5** mA
